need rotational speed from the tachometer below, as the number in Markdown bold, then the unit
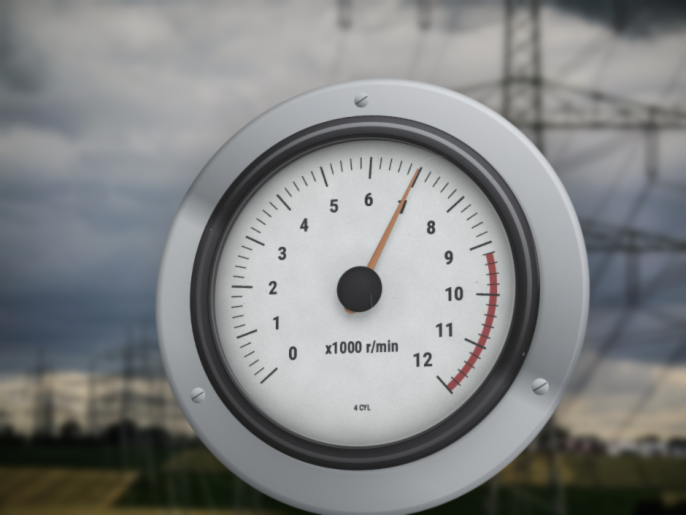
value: **7000** rpm
